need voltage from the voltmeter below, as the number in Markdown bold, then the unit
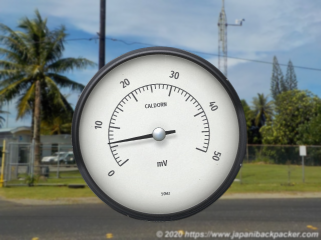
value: **6** mV
